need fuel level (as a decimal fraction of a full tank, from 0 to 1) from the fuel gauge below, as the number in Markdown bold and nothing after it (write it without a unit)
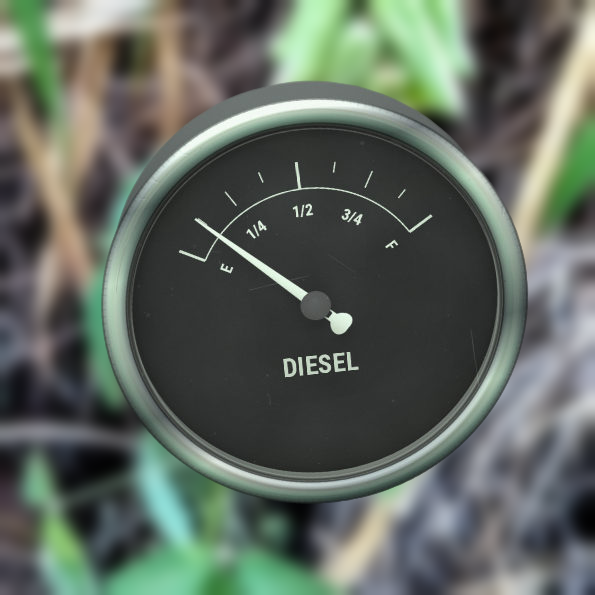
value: **0.125**
